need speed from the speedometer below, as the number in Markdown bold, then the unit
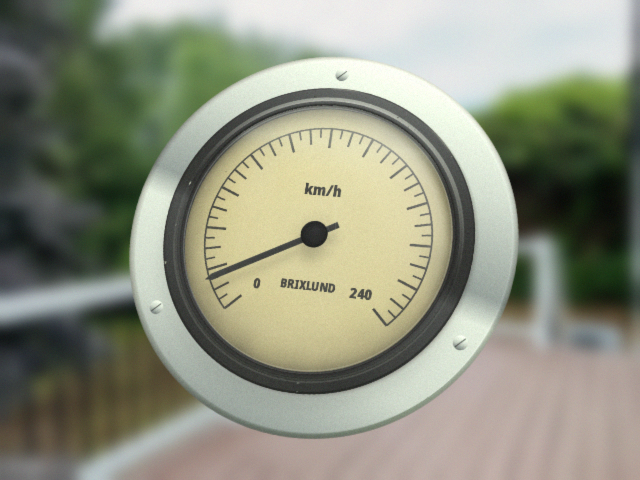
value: **15** km/h
